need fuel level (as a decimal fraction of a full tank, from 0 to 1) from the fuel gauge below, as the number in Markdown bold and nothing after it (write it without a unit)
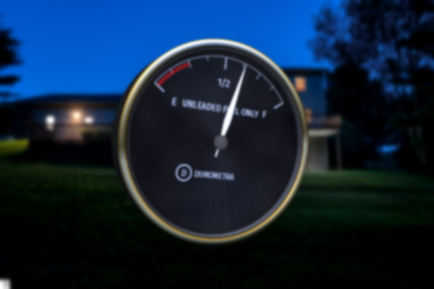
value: **0.625**
